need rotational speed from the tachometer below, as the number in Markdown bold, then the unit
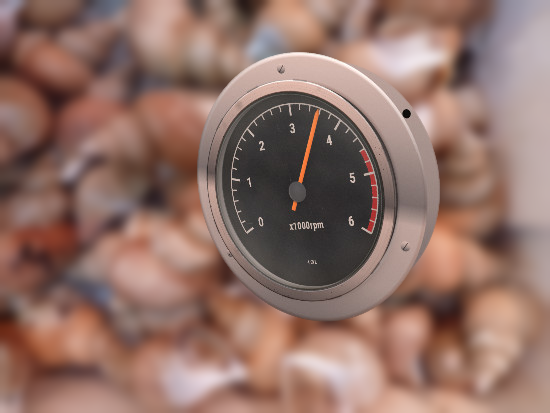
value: **3600** rpm
